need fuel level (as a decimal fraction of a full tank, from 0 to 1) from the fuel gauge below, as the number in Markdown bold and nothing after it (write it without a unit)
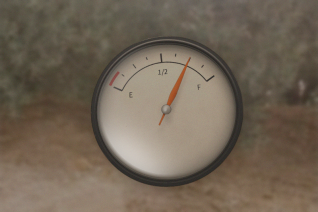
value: **0.75**
